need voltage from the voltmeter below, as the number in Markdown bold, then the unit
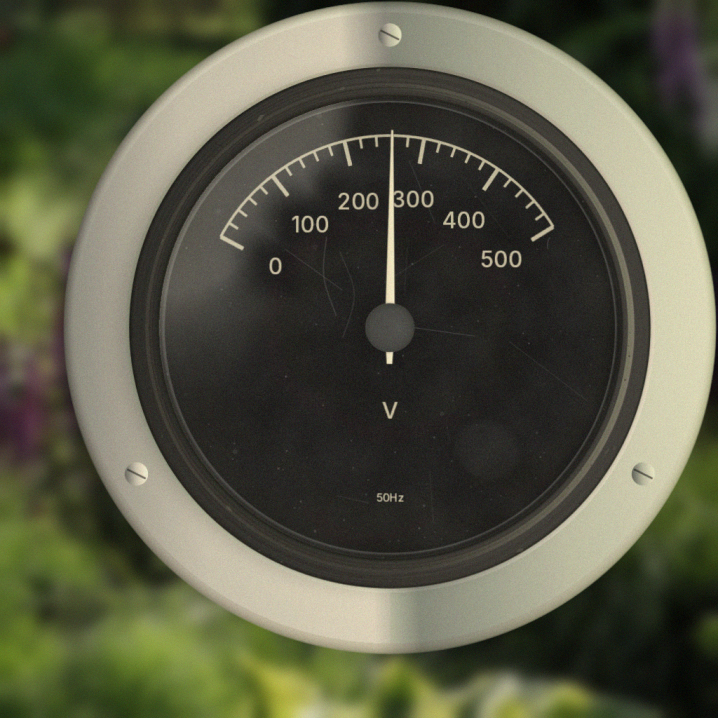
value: **260** V
